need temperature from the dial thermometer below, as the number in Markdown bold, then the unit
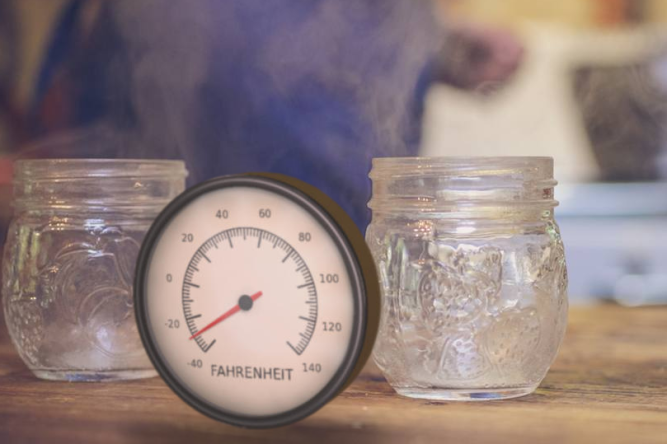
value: **-30** °F
